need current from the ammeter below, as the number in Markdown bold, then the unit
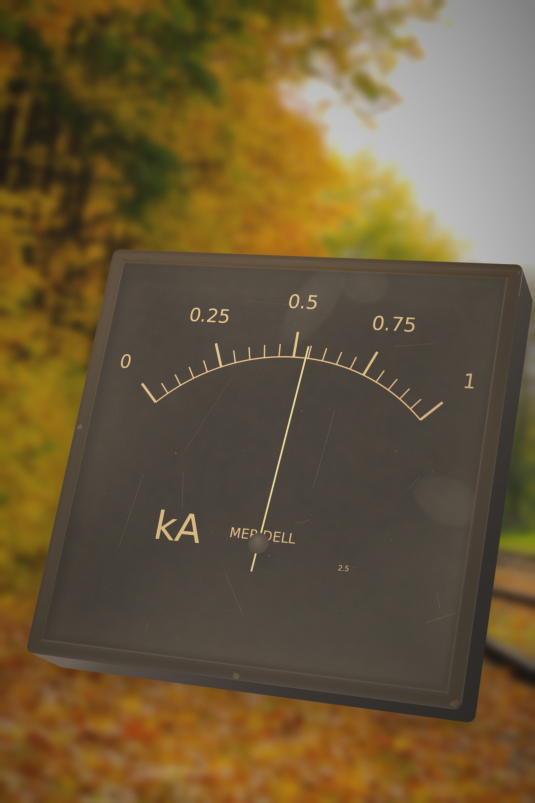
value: **0.55** kA
